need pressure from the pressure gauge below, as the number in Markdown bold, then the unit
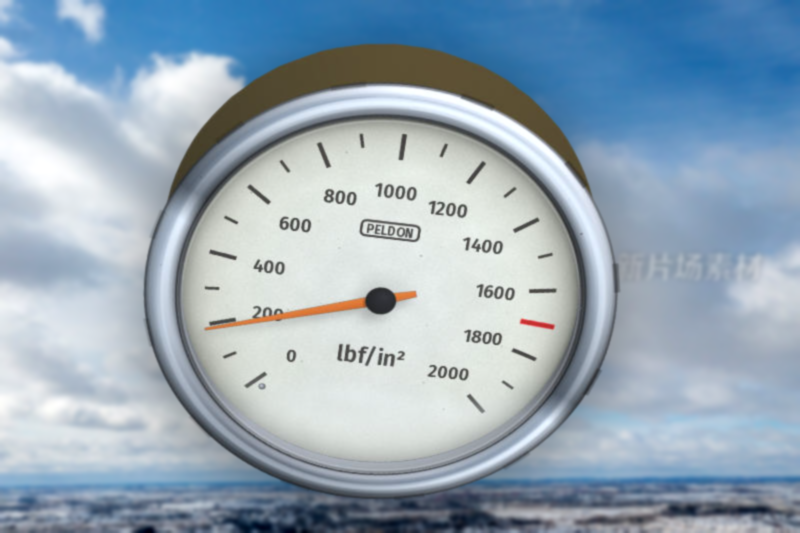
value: **200** psi
